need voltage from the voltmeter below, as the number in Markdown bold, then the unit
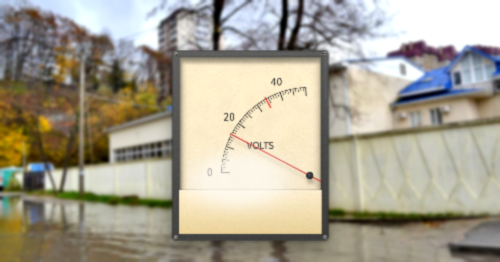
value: **15** V
